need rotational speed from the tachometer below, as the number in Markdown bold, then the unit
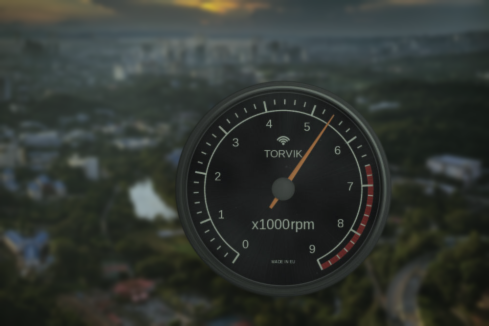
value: **5400** rpm
